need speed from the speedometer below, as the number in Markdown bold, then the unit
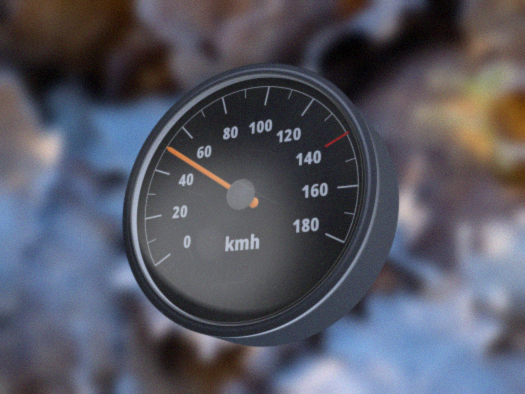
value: **50** km/h
